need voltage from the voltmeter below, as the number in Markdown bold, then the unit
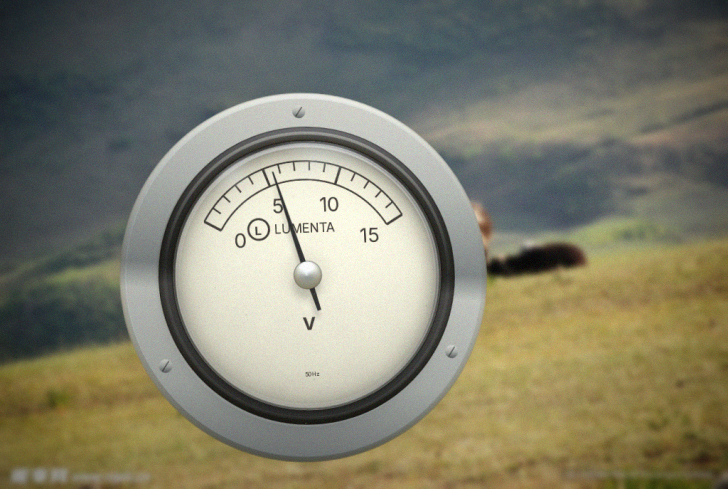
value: **5.5** V
